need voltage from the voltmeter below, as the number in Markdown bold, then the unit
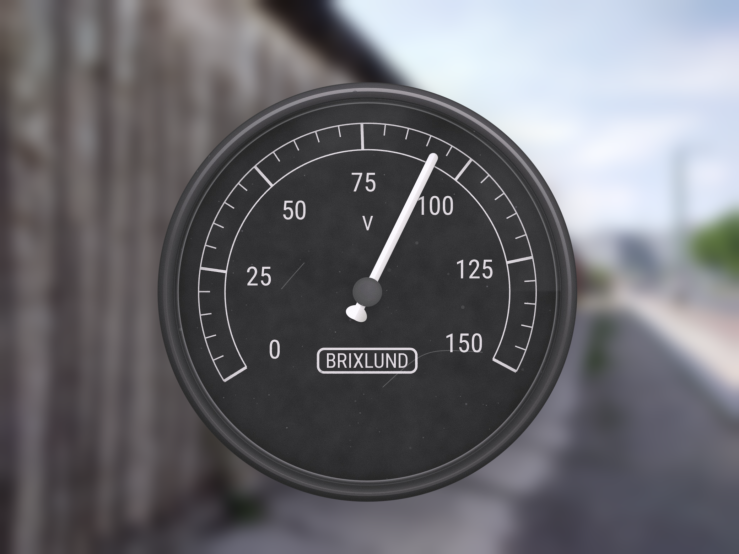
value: **92.5** V
